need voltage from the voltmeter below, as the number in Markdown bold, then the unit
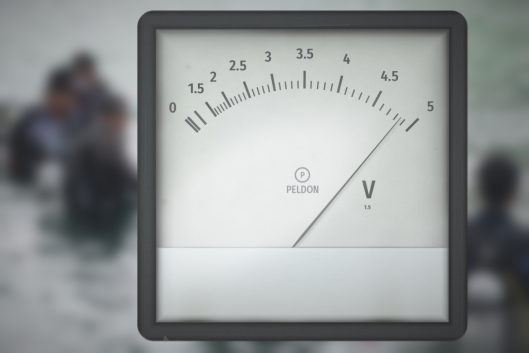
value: **4.85** V
